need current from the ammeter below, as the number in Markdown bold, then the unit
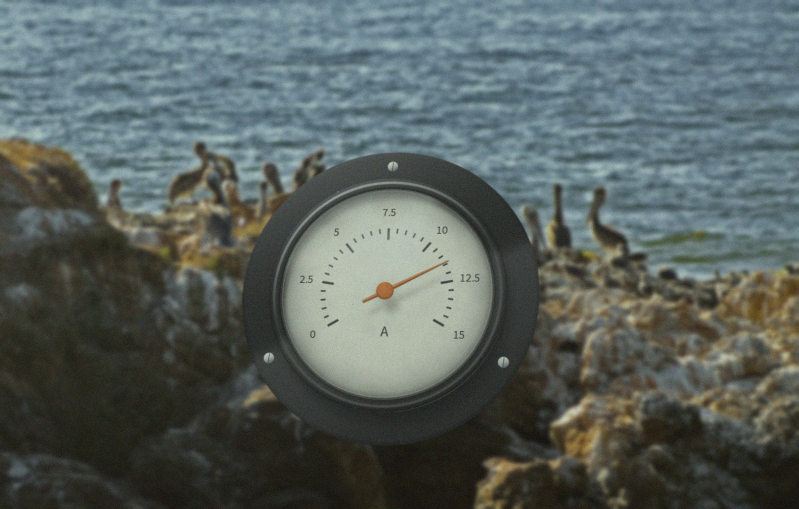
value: **11.5** A
